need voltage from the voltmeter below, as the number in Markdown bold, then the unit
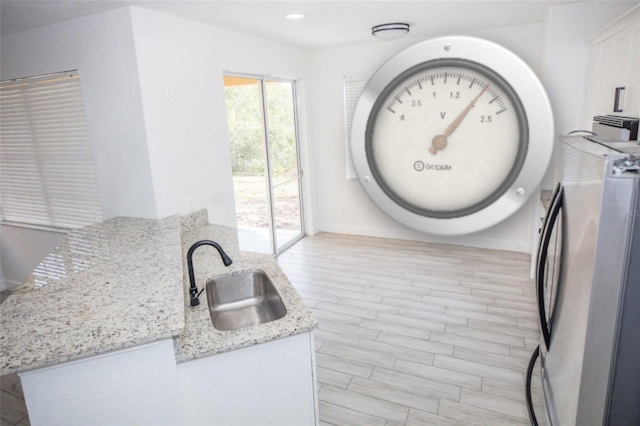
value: **2** V
